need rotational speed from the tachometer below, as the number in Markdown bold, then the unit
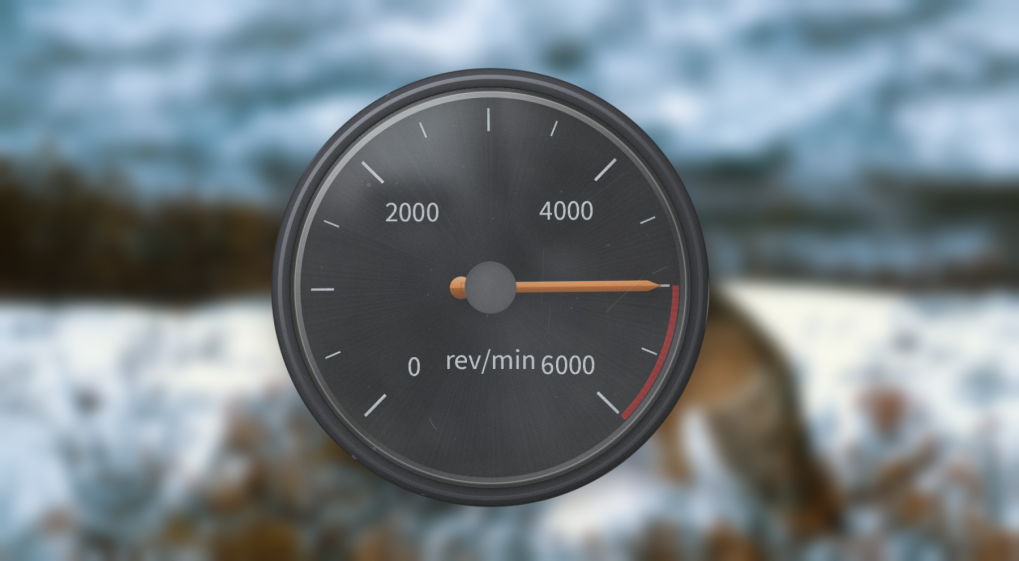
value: **5000** rpm
